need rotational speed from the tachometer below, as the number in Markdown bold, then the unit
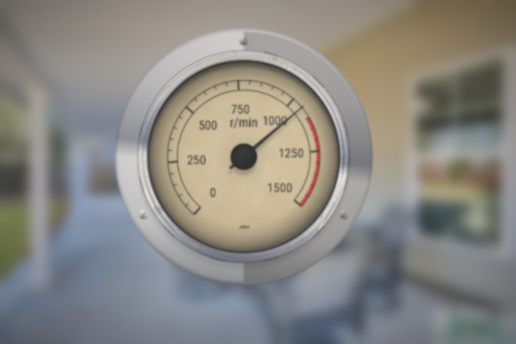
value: **1050** rpm
